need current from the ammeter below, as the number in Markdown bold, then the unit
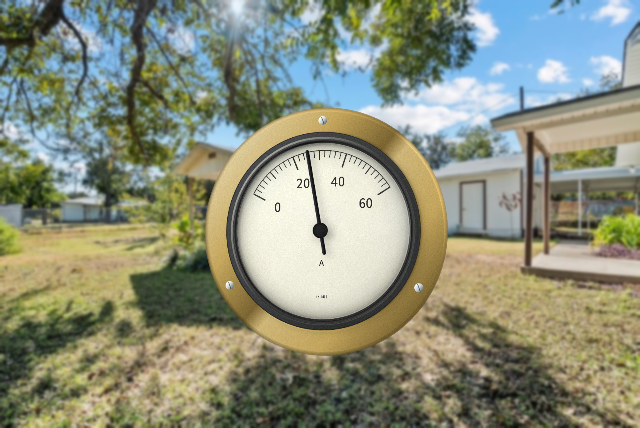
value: **26** A
